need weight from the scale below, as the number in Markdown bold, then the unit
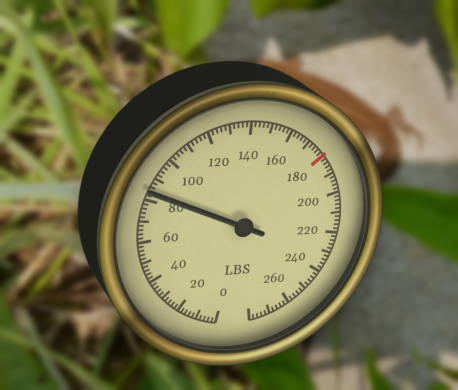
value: **84** lb
